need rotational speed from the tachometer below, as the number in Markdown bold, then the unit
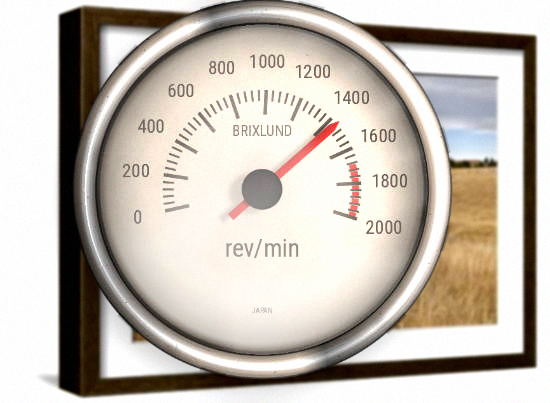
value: **1440** rpm
